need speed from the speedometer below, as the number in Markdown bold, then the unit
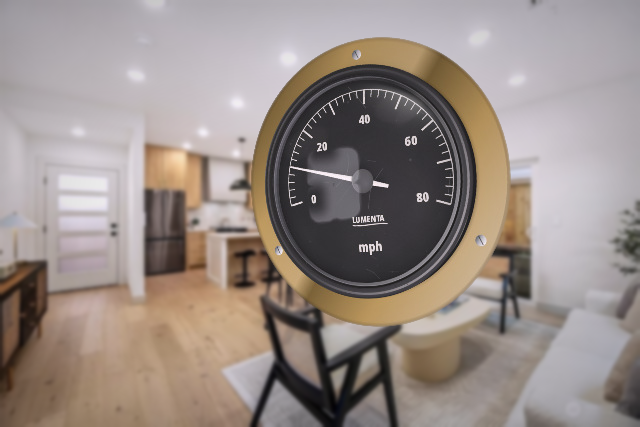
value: **10** mph
